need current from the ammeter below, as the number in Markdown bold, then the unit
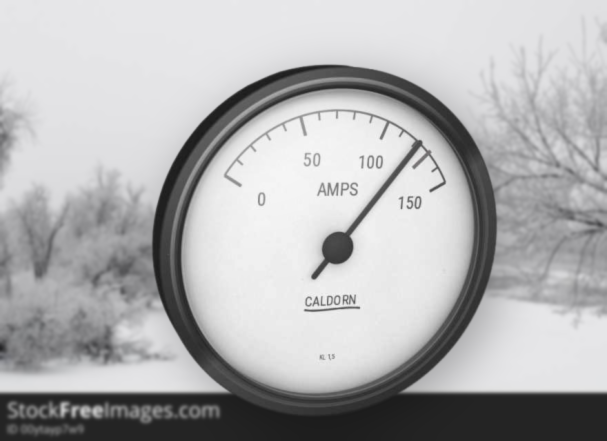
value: **120** A
